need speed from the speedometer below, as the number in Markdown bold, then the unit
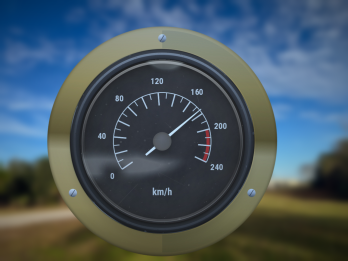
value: **175** km/h
